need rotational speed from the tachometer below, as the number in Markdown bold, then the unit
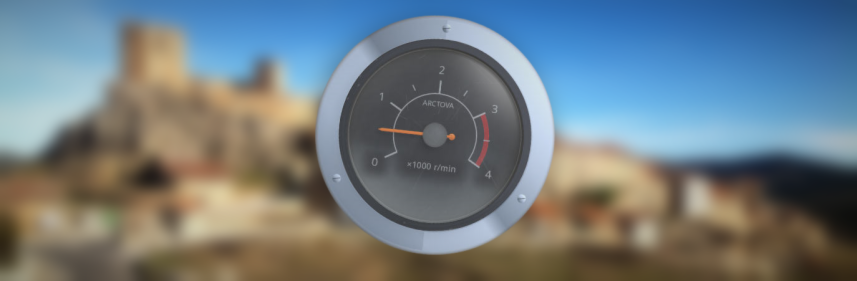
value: **500** rpm
